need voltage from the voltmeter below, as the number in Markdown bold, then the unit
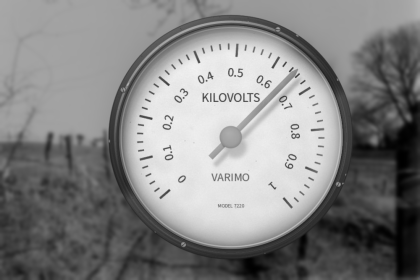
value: **0.65** kV
